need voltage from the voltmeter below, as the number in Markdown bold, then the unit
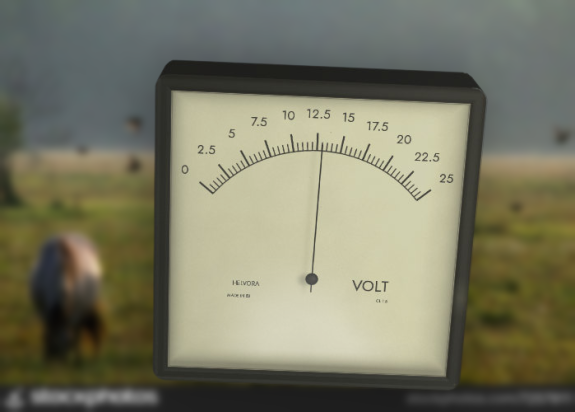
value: **13** V
